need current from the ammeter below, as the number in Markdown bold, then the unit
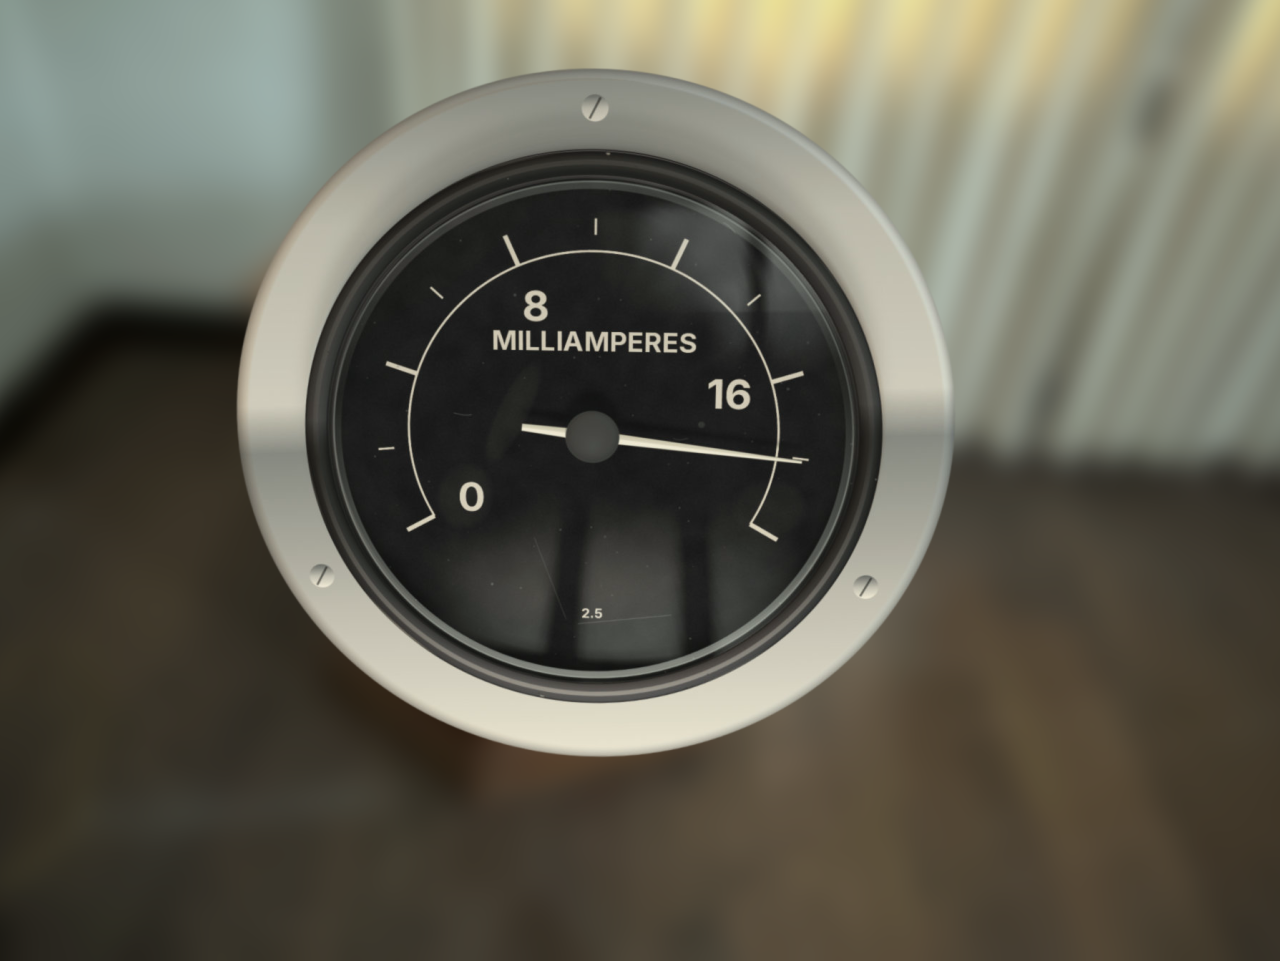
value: **18** mA
